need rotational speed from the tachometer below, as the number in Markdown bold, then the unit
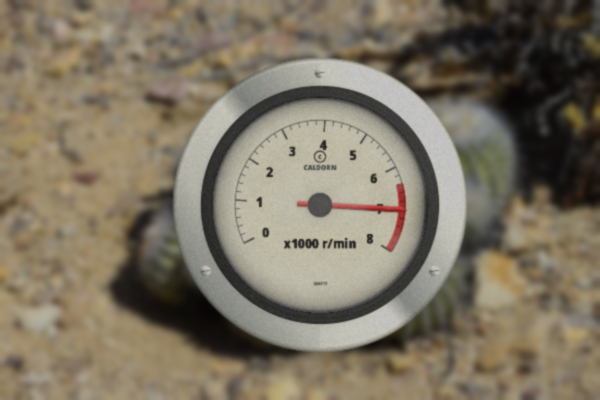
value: **7000** rpm
